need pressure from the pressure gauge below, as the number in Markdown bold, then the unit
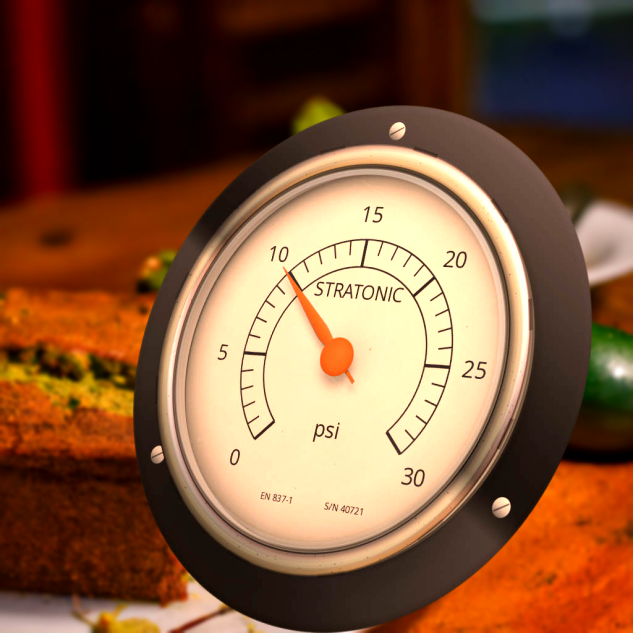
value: **10** psi
